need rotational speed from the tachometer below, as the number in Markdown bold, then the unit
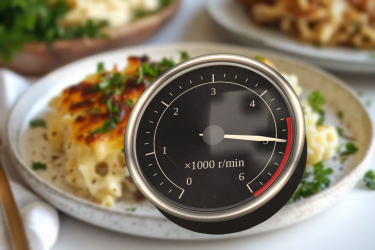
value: **5000** rpm
